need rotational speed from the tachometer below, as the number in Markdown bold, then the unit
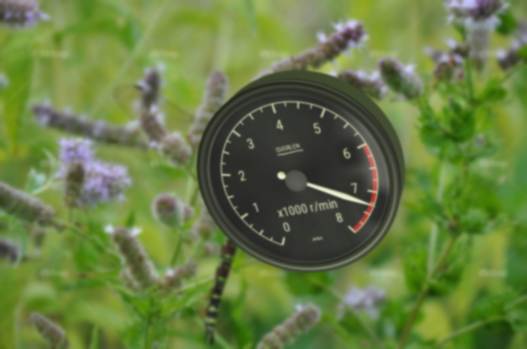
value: **7250** rpm
